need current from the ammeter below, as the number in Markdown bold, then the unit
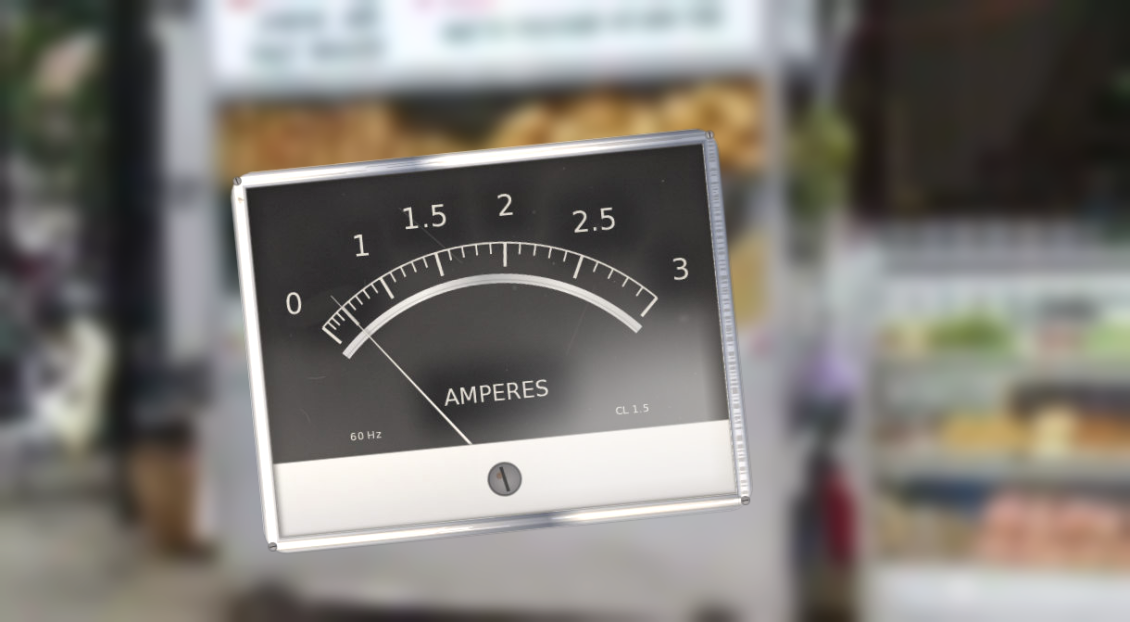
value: **0.5** A
